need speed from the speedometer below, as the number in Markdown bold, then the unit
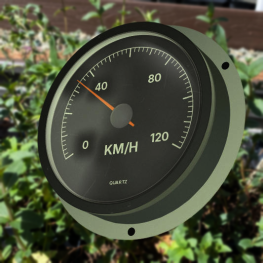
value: **34** km/h
